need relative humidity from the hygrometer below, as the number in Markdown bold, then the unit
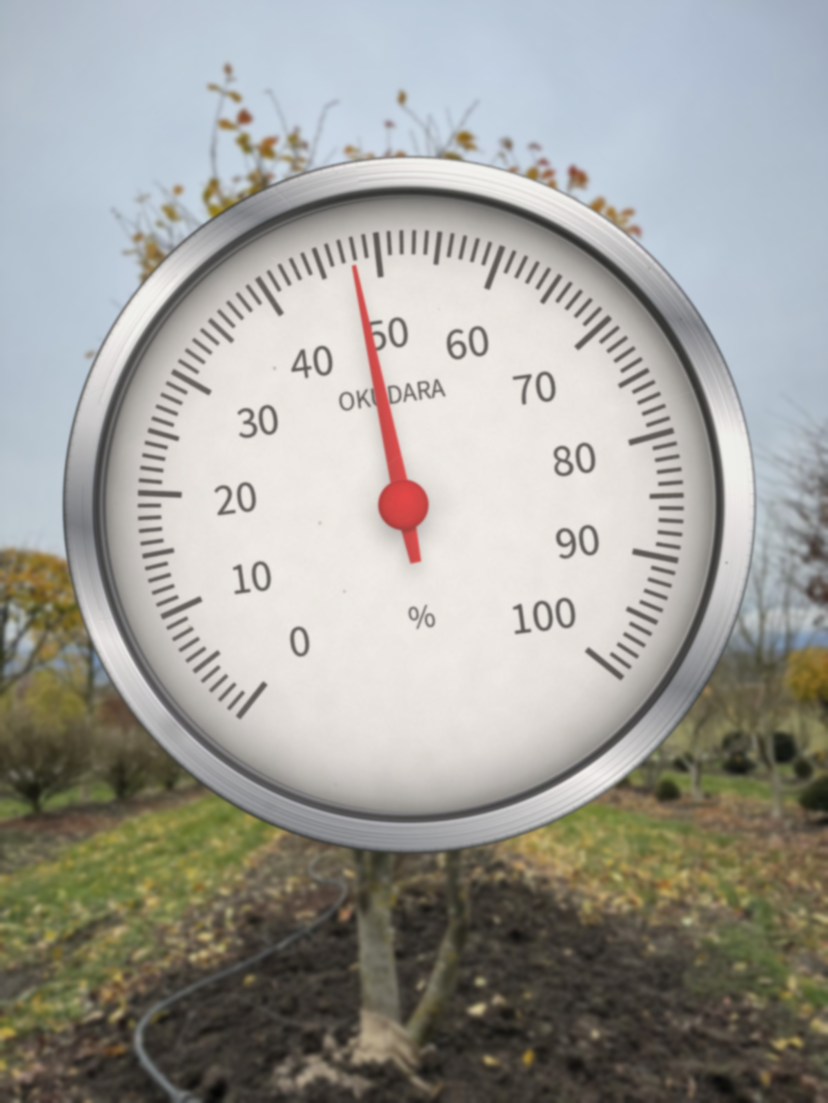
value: **48** %
